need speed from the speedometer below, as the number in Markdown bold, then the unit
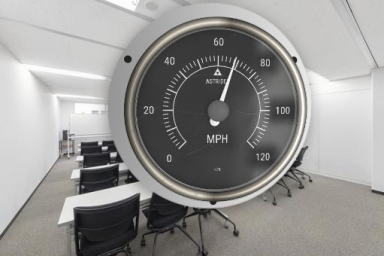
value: **68** mph
